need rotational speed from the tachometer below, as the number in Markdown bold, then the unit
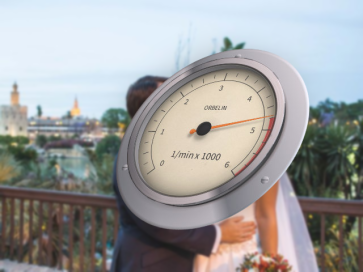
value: **4750** rpm
